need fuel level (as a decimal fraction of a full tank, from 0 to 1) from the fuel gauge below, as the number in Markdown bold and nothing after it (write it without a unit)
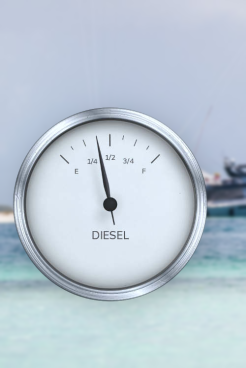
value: **0.375**
